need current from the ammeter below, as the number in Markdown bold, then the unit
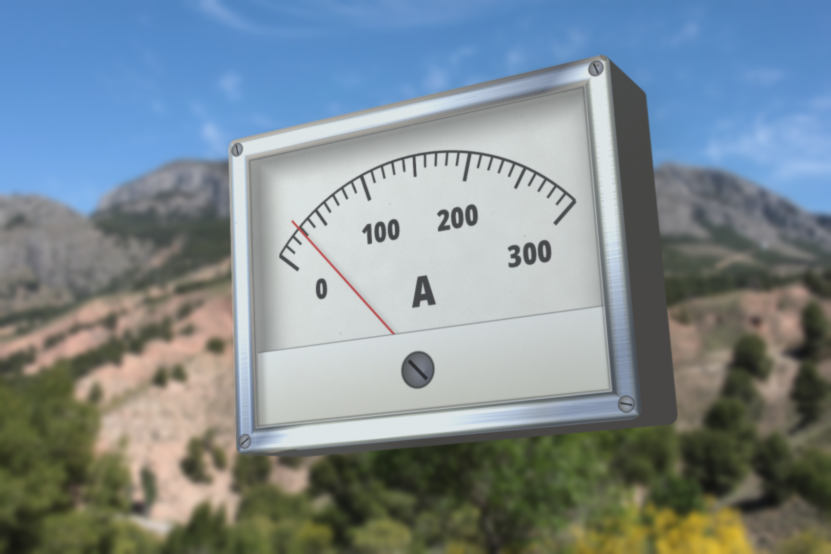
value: **30** A
